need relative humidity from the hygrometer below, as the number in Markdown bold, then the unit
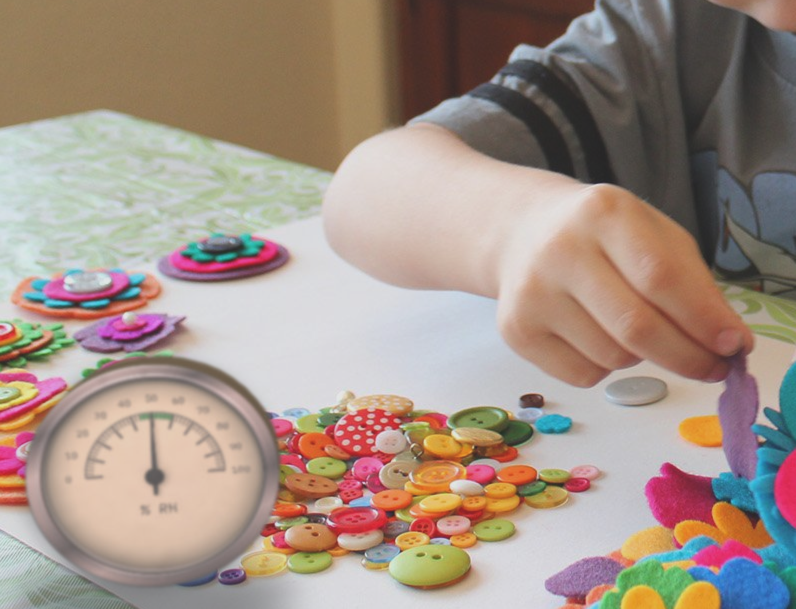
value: **50** %
